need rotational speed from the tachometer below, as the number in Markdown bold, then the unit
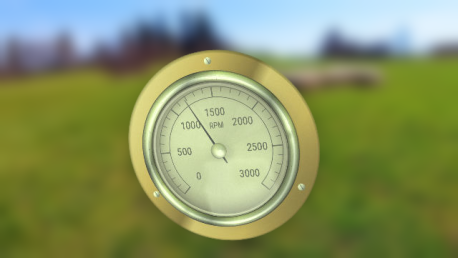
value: **1200** rpm
